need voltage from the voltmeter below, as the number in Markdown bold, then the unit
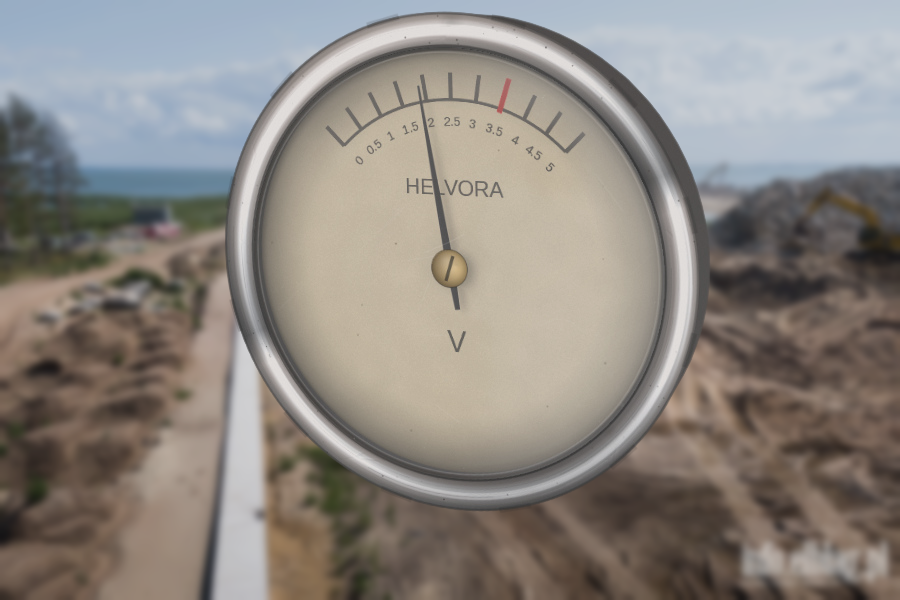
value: **2** V
